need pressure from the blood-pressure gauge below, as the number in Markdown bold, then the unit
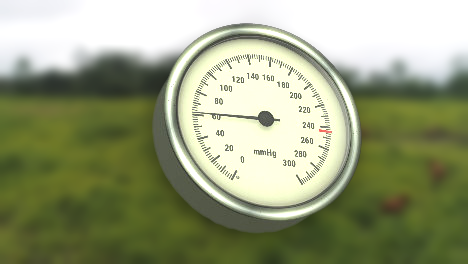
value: **60** mmHg
